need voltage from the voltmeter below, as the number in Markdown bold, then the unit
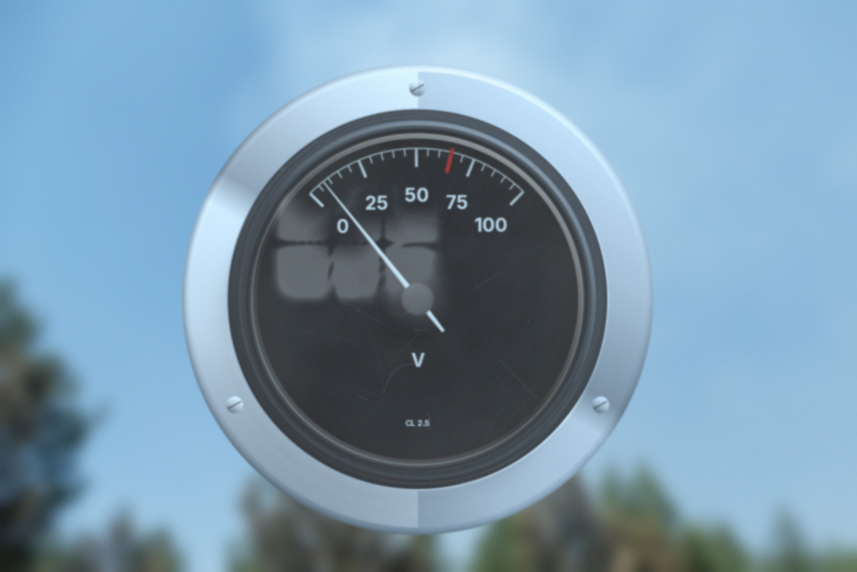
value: **7.5** V
